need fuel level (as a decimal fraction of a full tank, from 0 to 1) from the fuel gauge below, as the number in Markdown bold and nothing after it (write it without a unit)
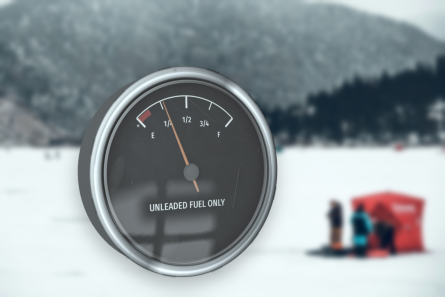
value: **0.25**
